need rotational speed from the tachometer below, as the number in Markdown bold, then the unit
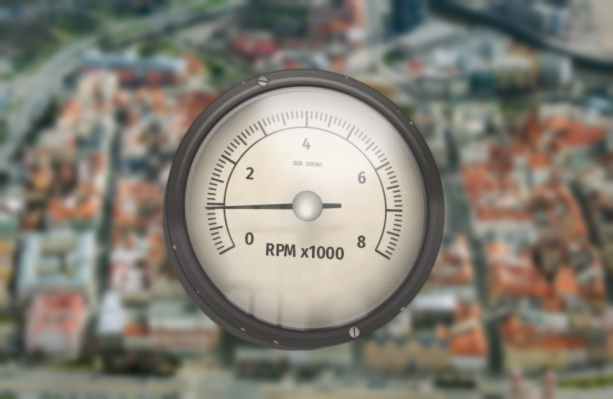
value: **900** rpm
